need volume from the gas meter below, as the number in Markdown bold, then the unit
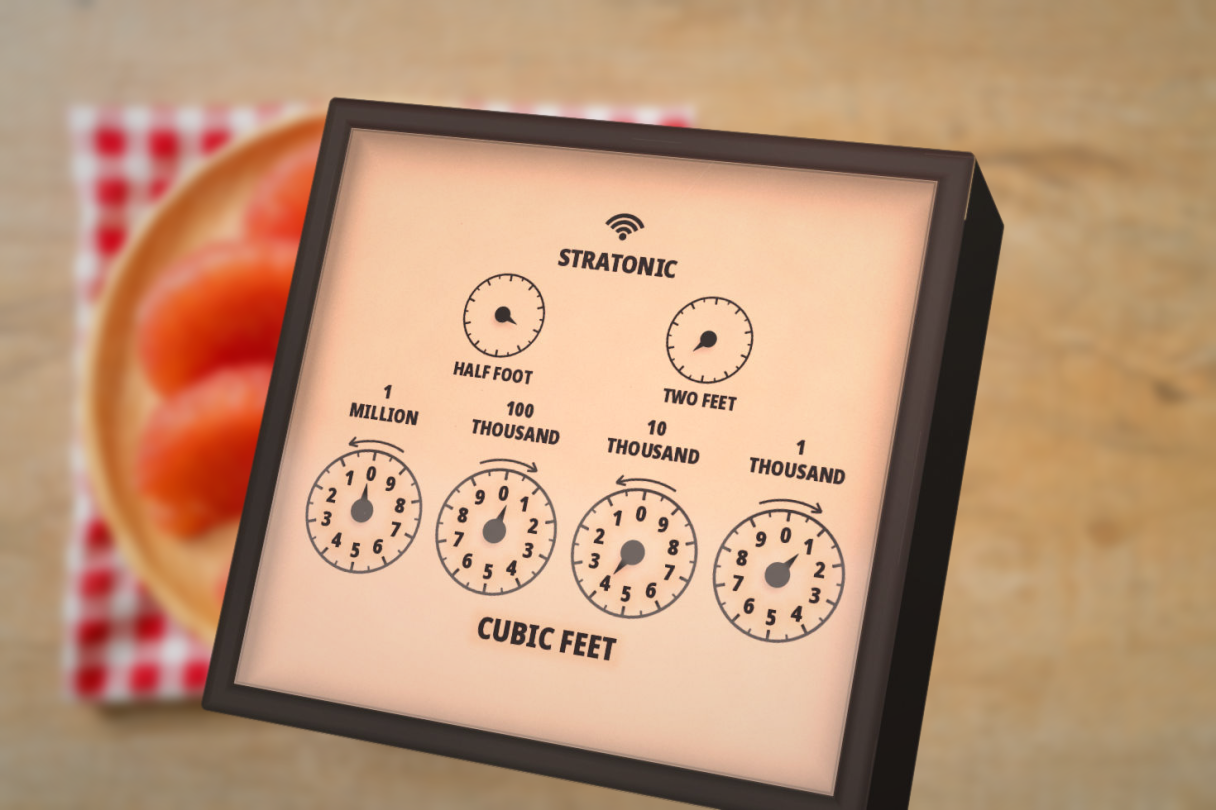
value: **4100** ft³
